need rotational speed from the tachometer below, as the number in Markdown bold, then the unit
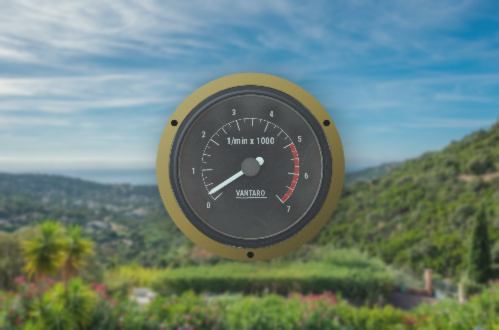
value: **250** rpm
